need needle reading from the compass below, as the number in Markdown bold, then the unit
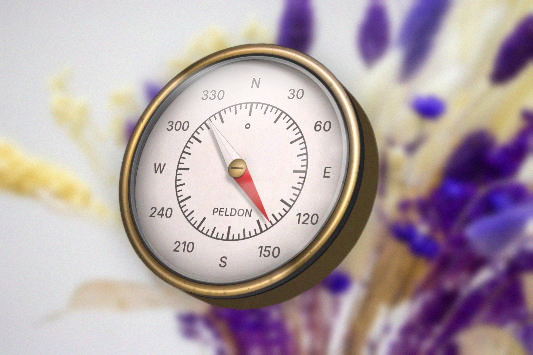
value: **140** °
